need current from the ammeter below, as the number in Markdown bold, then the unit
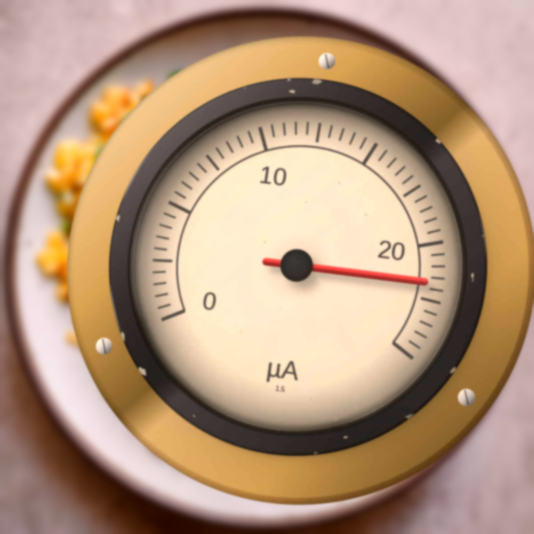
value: **21.75** µA
